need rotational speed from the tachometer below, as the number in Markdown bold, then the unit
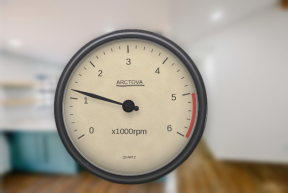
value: **1200** rpm
